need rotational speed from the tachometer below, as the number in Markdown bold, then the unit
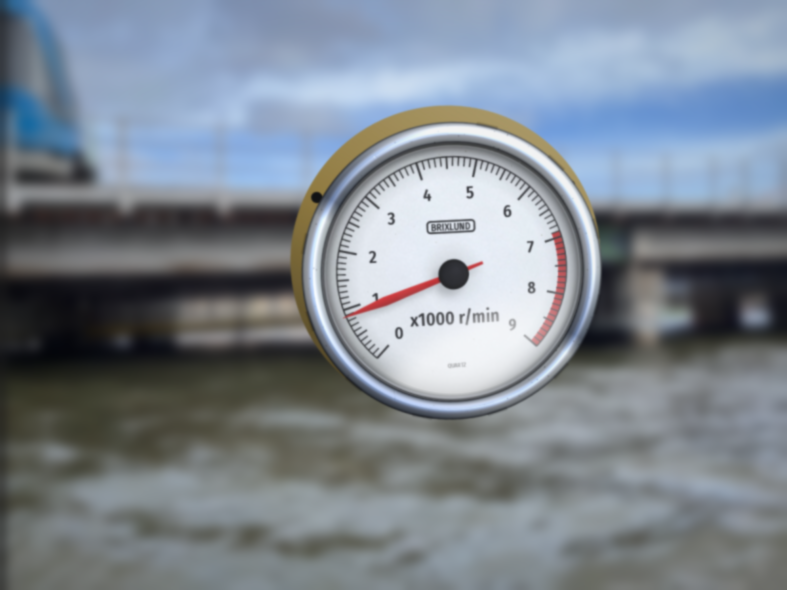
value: **900** rpm
